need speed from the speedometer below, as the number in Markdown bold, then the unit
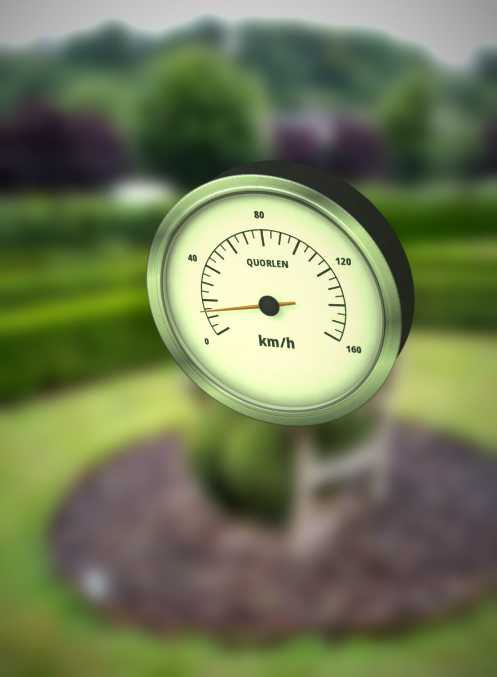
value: **15** km/h
